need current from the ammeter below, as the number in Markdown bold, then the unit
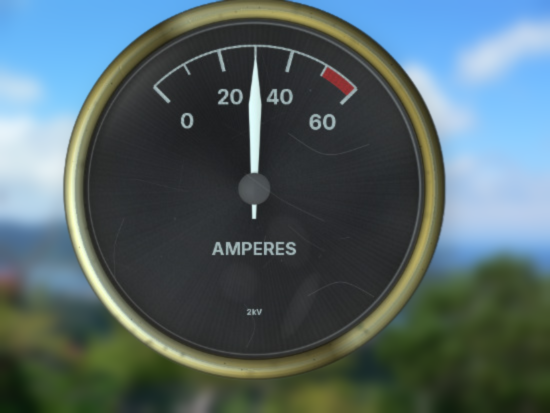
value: **30** A
